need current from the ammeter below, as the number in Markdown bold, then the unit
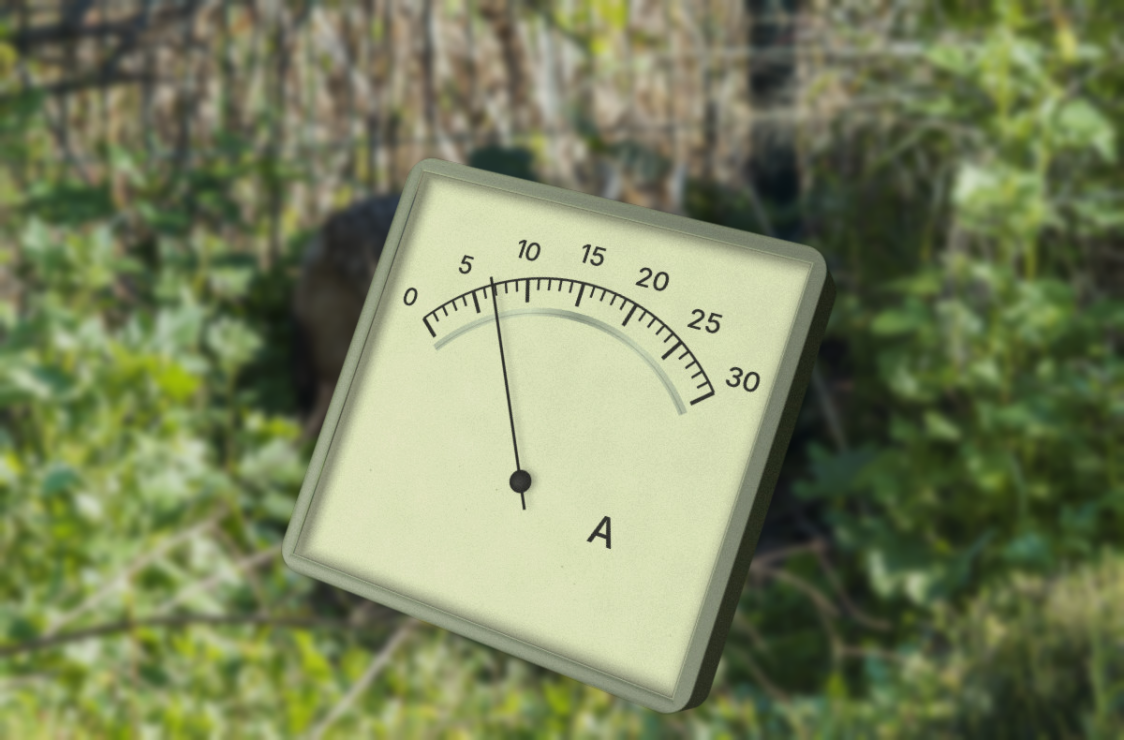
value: **7** A
